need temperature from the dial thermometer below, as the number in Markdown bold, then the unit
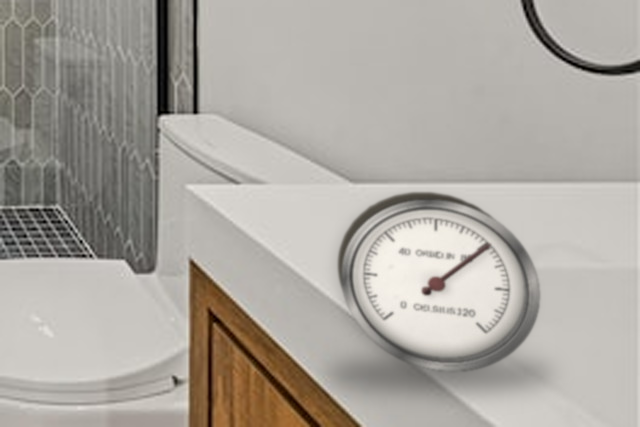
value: **80** °C
